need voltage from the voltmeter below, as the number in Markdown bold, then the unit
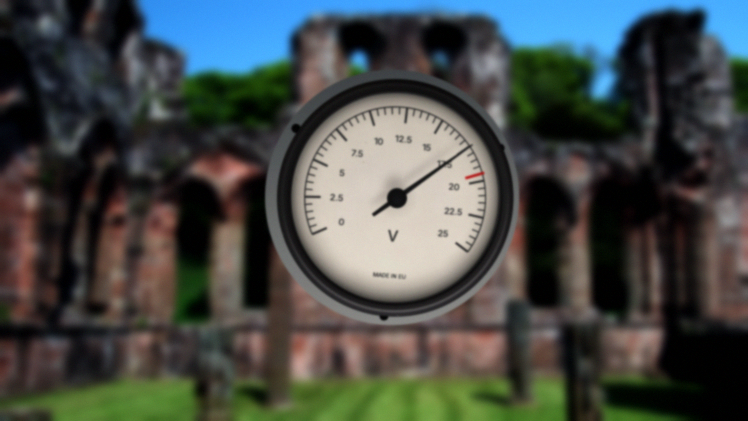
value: **17.5** V
